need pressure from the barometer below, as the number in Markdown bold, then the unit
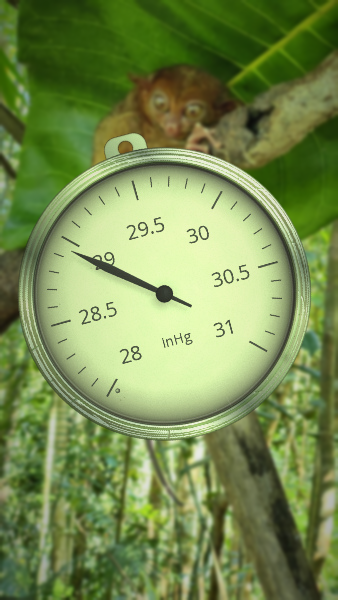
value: **28.95** inHg
